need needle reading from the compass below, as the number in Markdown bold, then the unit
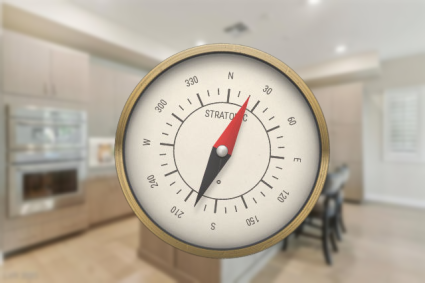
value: **20** °
